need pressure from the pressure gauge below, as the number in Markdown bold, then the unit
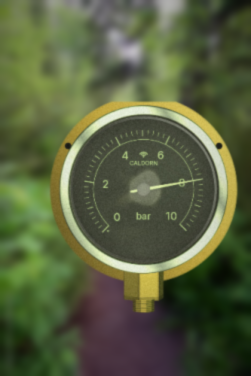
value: **8** bar
